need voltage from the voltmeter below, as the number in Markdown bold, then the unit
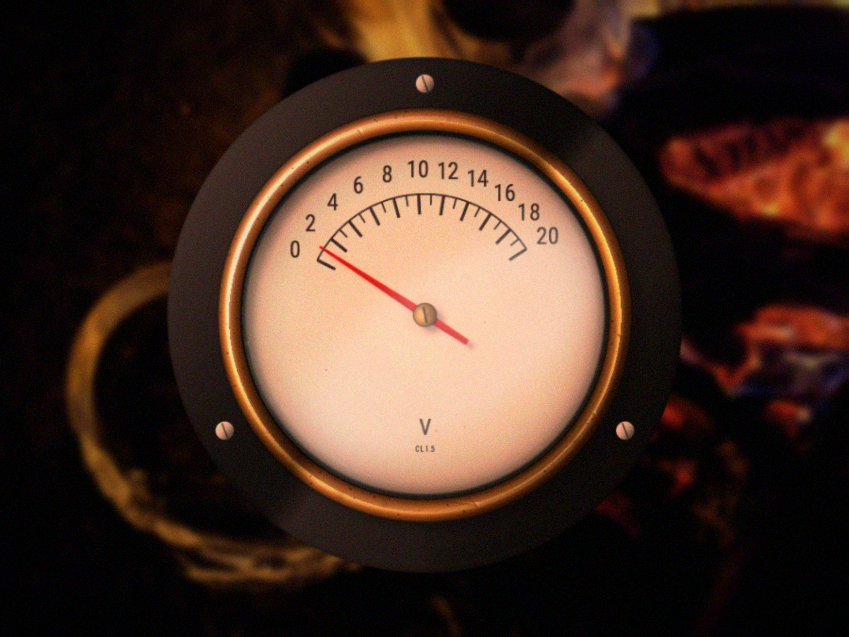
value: **1** V
